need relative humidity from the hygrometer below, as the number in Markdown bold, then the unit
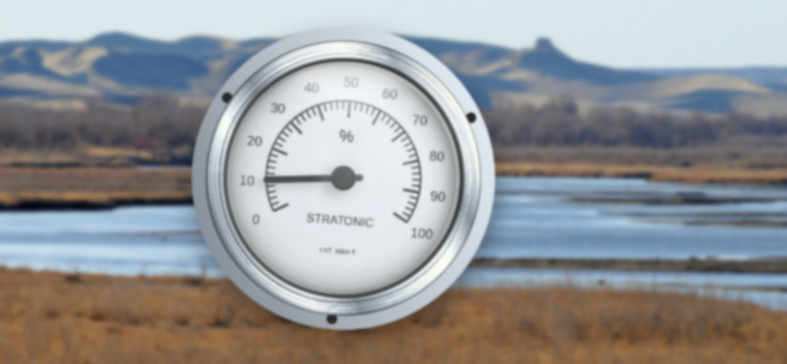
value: **10** %
